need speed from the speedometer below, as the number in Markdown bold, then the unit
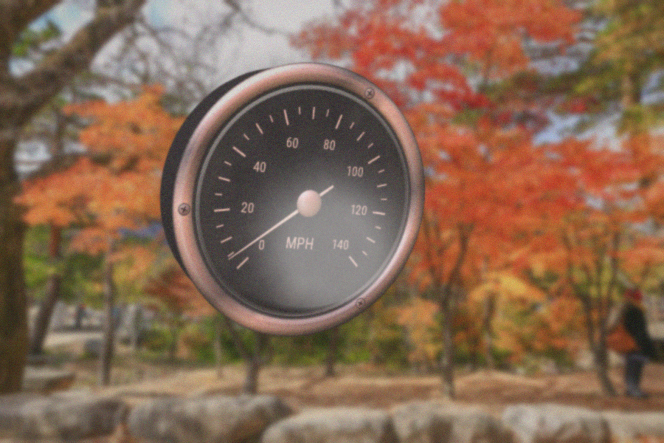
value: **5** mph
